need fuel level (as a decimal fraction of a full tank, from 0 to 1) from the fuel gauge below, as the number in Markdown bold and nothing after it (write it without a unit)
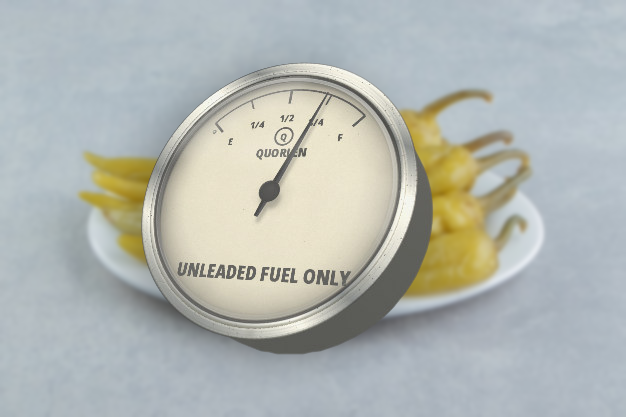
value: **0.75**
